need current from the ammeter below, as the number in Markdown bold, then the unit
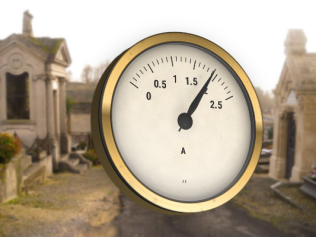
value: **1.9** A
